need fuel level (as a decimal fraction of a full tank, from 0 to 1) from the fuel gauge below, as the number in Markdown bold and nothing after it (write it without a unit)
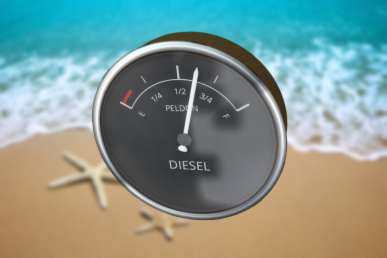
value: **0.625**
